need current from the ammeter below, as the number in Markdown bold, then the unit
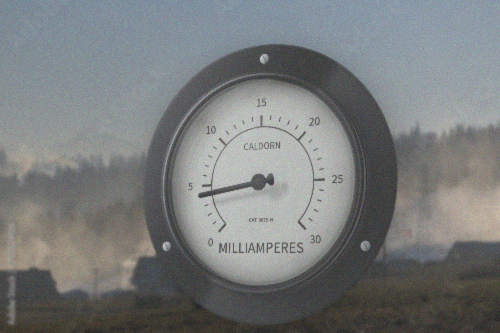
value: **4** mA
